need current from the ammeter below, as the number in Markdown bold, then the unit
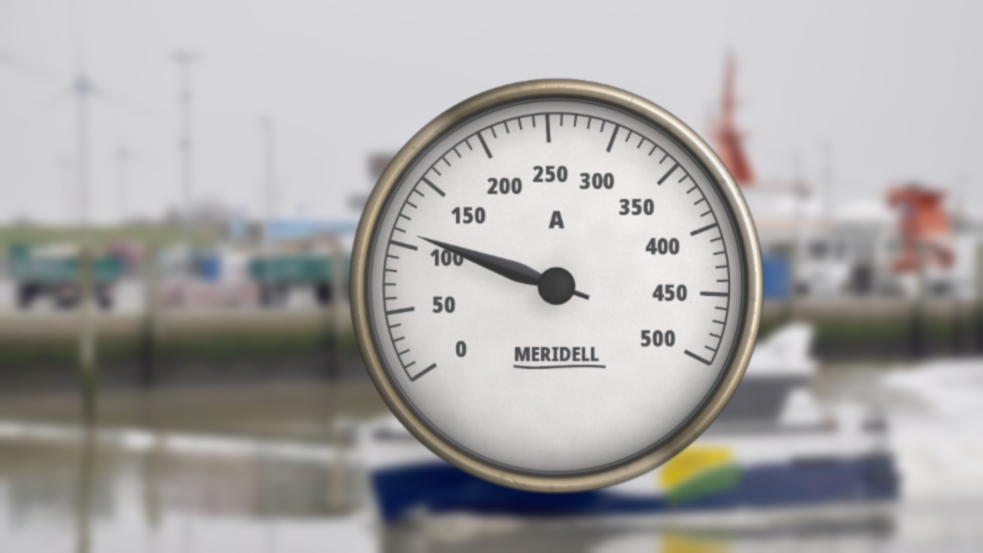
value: **110** A
